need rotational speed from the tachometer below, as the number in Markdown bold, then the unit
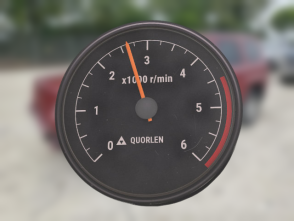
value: **2625** rpm
